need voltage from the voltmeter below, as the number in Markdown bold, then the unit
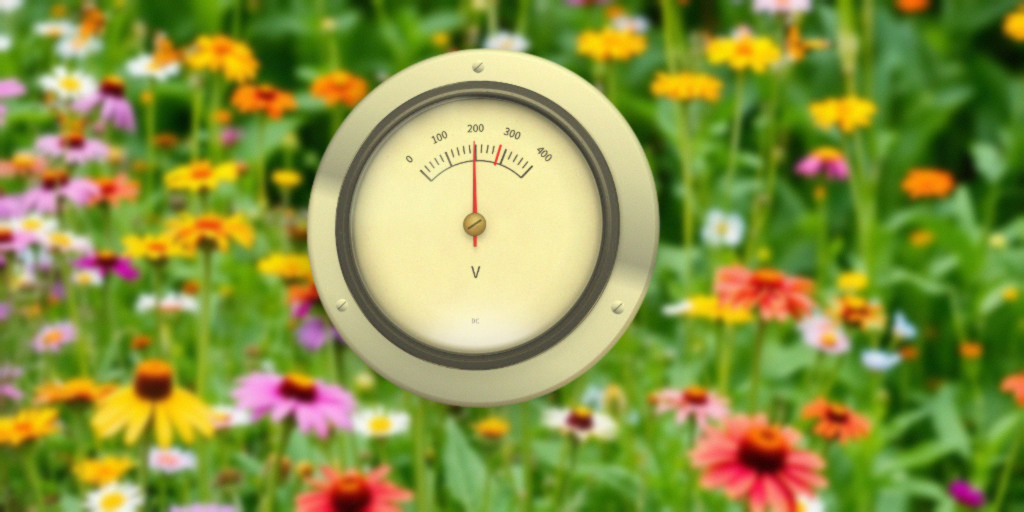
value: **200** V
